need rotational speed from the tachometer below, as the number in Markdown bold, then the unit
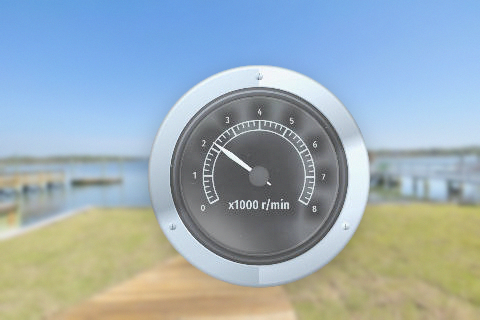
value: **2200** rpm
